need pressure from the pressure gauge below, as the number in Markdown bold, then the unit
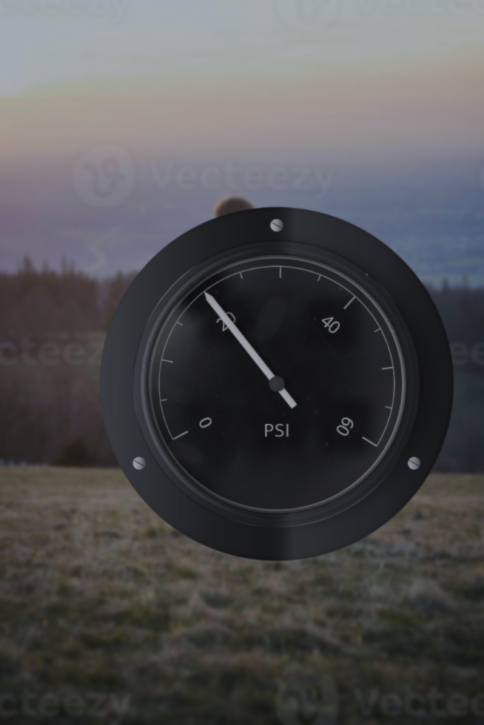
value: **20** psi
